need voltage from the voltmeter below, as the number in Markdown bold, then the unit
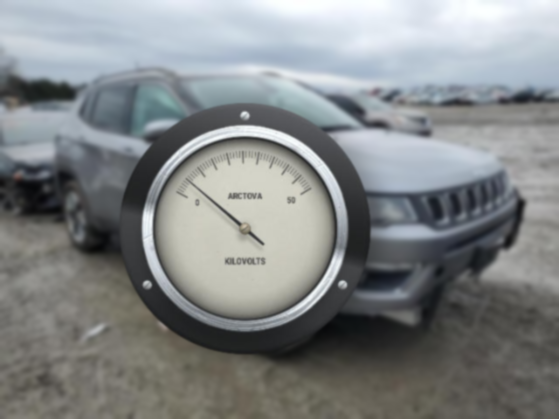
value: **5** kV
